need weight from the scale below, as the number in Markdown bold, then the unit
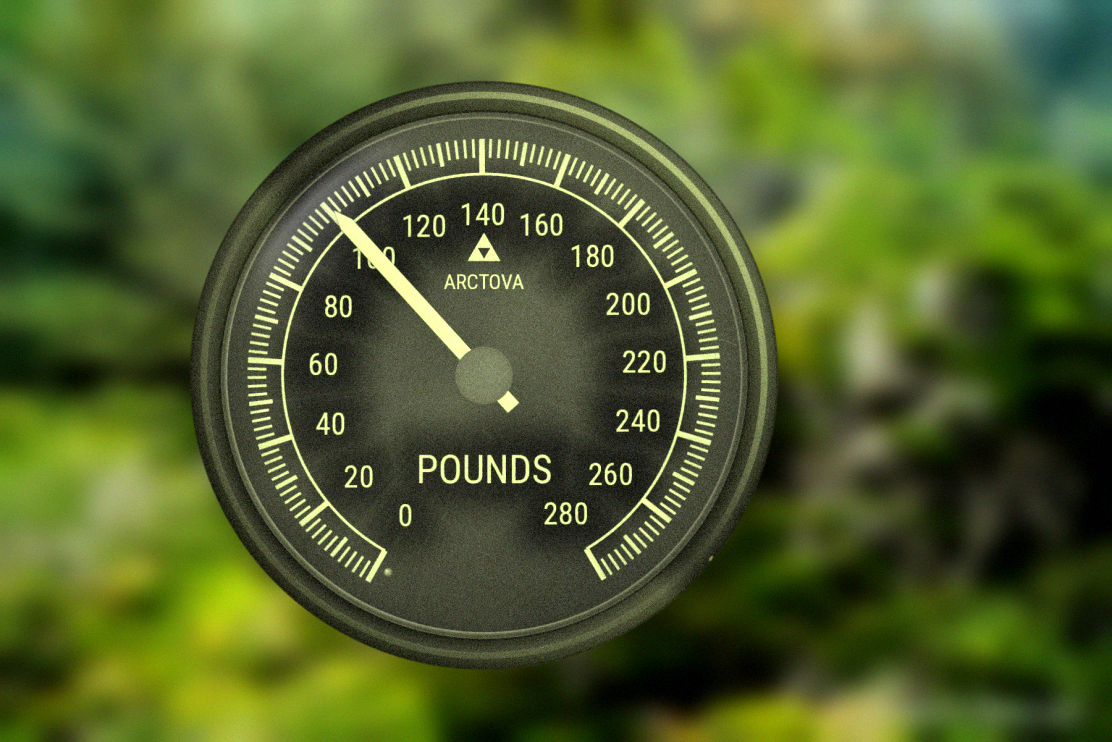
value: **101** lb
